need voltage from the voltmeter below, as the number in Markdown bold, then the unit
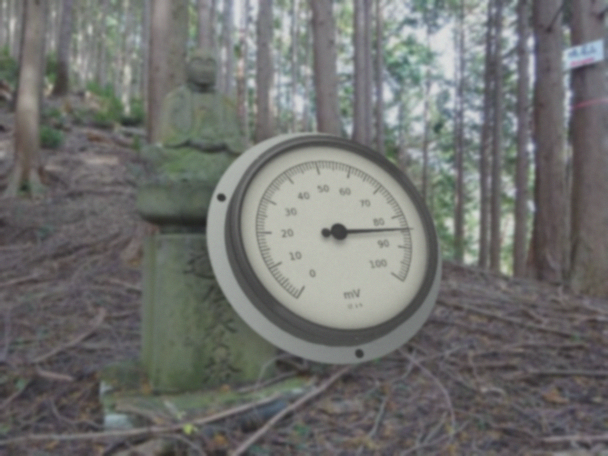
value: **85** mV
